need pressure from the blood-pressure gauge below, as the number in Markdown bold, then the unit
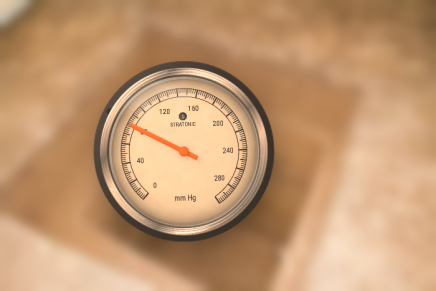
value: **80** mmHg
